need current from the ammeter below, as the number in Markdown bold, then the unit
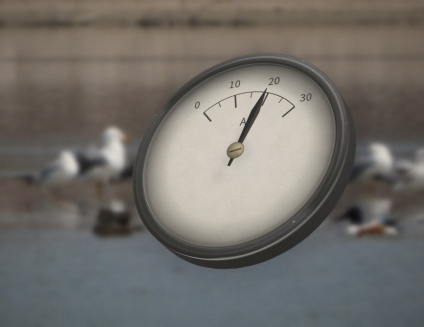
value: **20** A
